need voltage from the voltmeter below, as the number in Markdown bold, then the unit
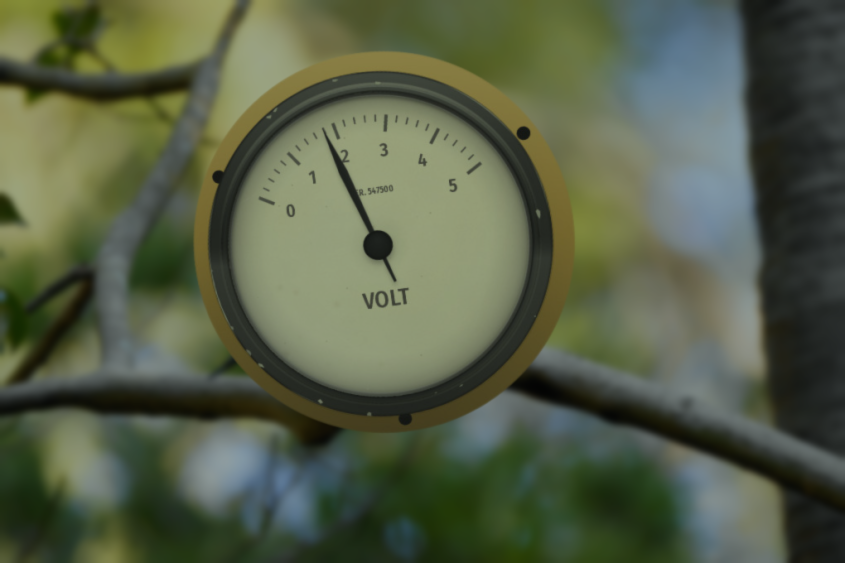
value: **1.8** V
